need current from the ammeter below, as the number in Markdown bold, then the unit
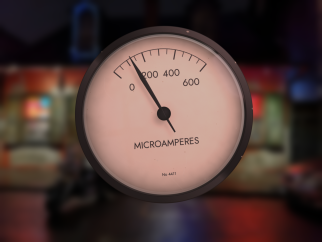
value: **125** µA
